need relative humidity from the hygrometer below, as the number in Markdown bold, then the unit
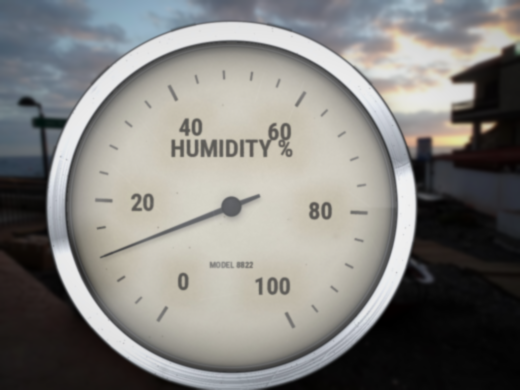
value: **12** %
